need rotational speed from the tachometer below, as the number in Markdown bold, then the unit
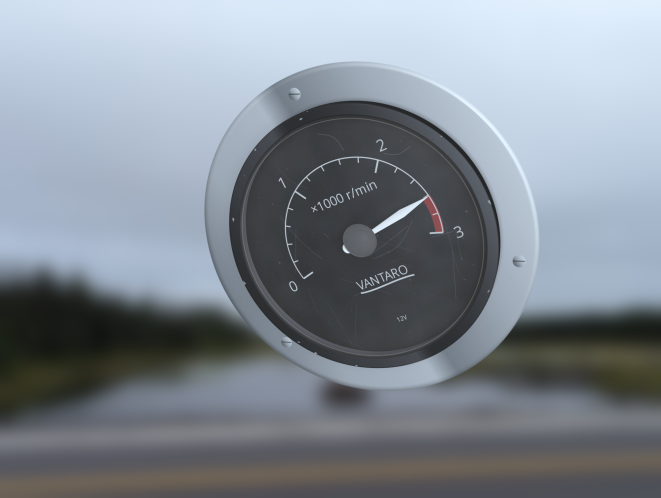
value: **2600** rpm
